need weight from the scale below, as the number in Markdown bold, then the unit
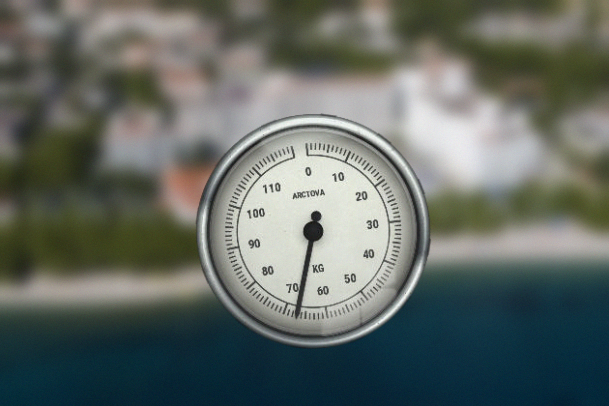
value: **67** kg
